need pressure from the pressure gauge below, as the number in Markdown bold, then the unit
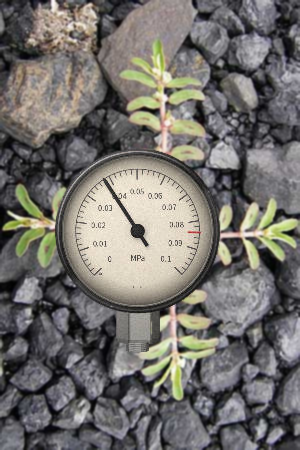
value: **0.038** MPa
